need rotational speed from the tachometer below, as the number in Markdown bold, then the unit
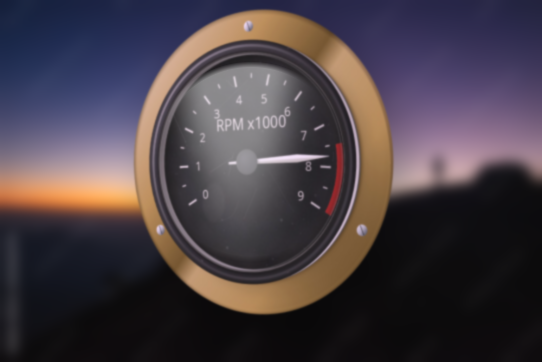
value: **7750** rpm
